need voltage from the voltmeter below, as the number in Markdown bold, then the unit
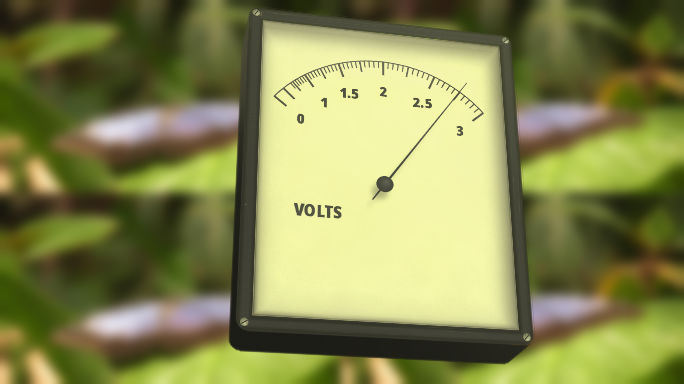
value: **2.75** V
